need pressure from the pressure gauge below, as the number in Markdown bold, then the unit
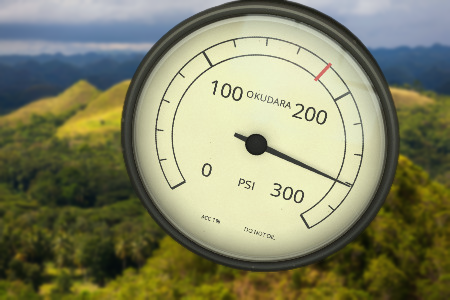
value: **260** psi
